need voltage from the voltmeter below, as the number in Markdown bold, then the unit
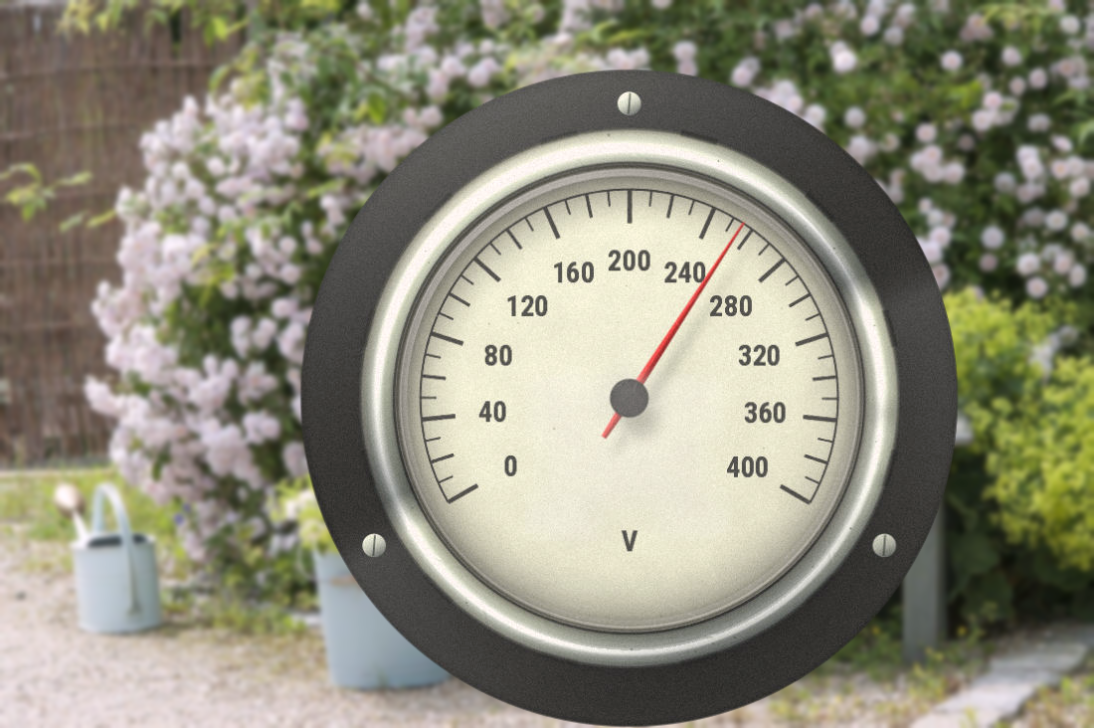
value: **255** V
